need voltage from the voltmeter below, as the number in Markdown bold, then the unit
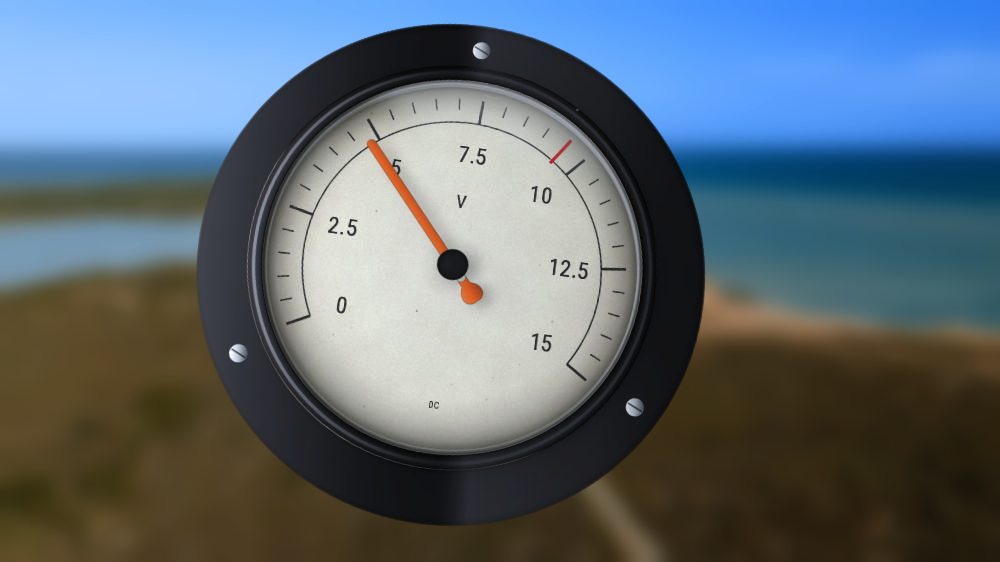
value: **4.75** V
